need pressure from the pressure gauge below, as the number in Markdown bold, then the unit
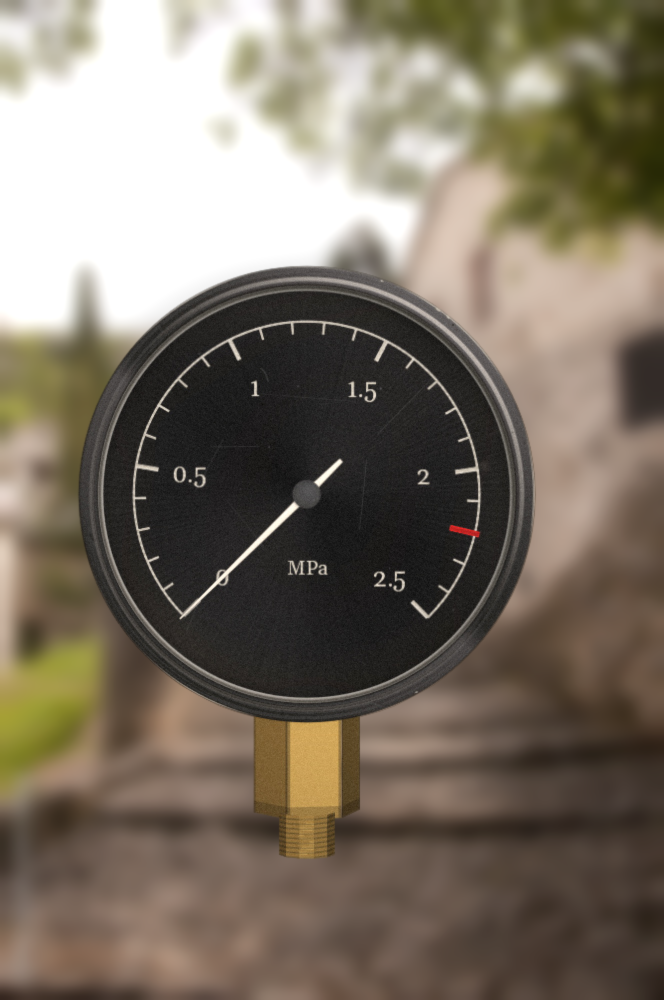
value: **0** MPa
